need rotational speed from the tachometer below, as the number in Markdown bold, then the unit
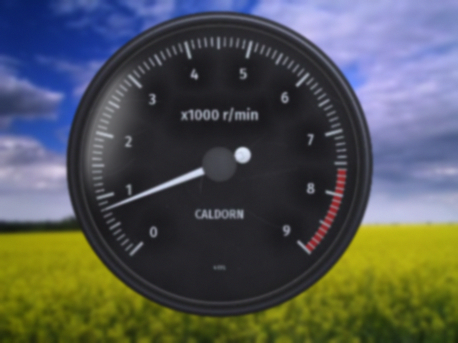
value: **800** rpm
